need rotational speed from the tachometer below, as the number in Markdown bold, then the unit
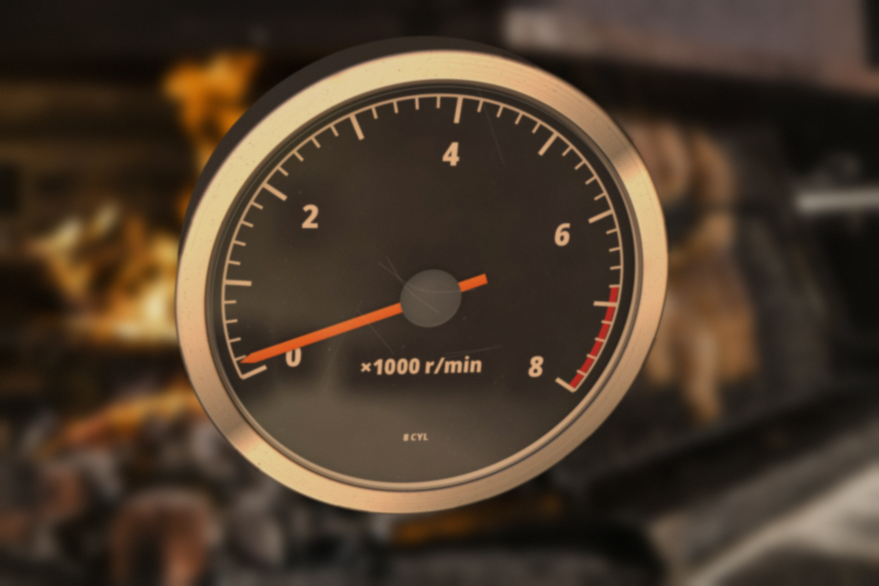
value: **200** rpm
